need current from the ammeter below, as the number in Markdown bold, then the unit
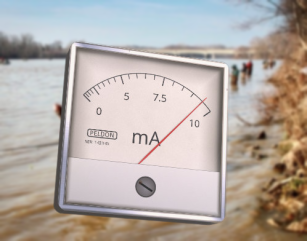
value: **9.5** mA
